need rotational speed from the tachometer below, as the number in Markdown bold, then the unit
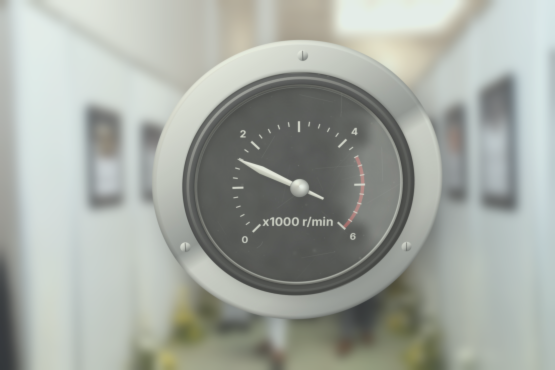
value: **1600** rpm
